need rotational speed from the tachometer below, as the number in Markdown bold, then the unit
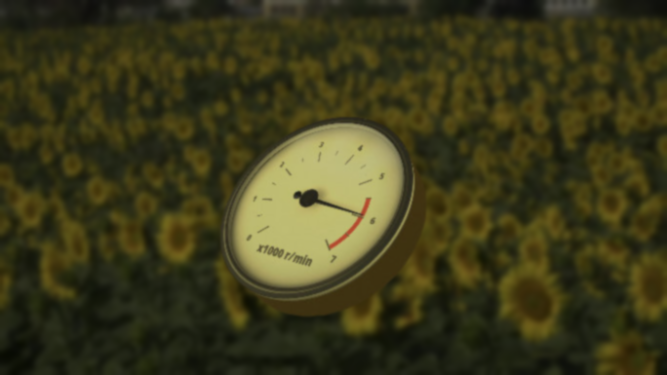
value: **6000** rpm
